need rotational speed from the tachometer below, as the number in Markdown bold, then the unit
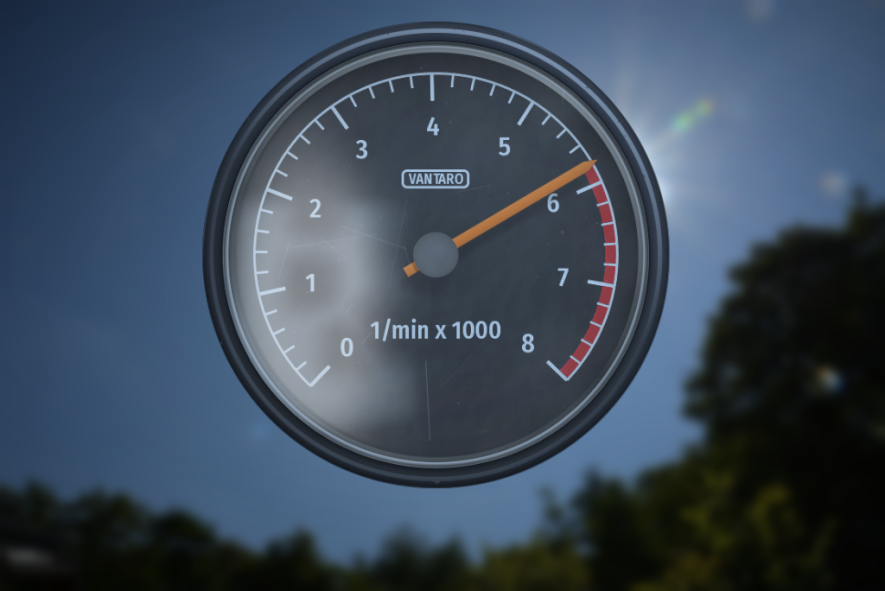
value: **5800** rpm
